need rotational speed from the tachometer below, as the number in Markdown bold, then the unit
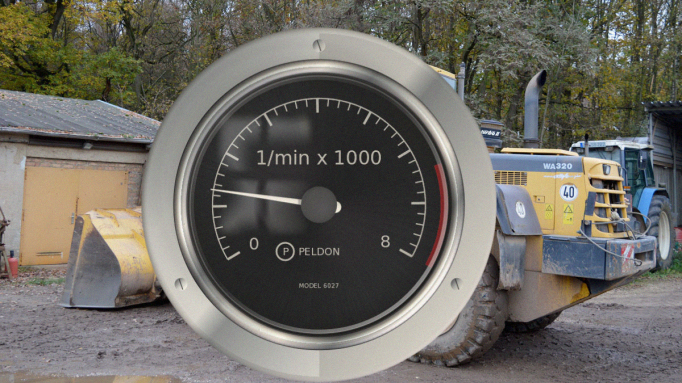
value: **1300** rpm
